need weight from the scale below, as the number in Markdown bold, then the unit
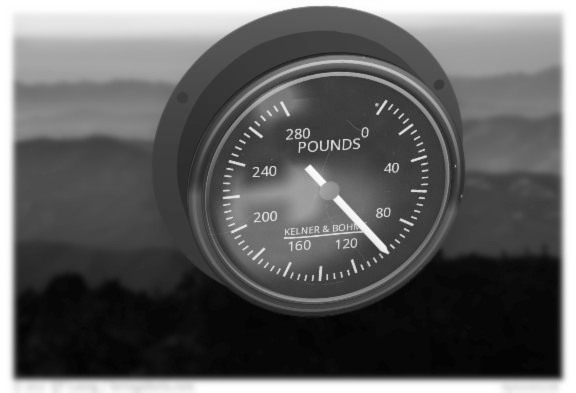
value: **100** lb
